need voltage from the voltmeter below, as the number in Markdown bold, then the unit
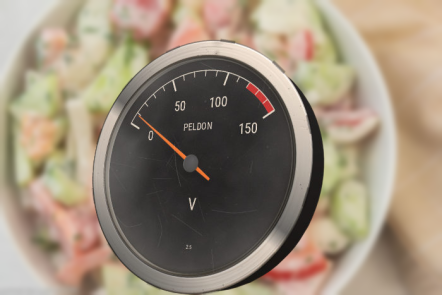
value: **10** V
